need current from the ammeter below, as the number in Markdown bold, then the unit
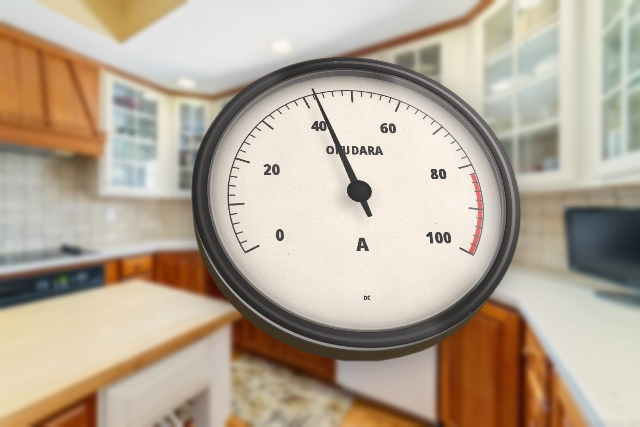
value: **42** A
